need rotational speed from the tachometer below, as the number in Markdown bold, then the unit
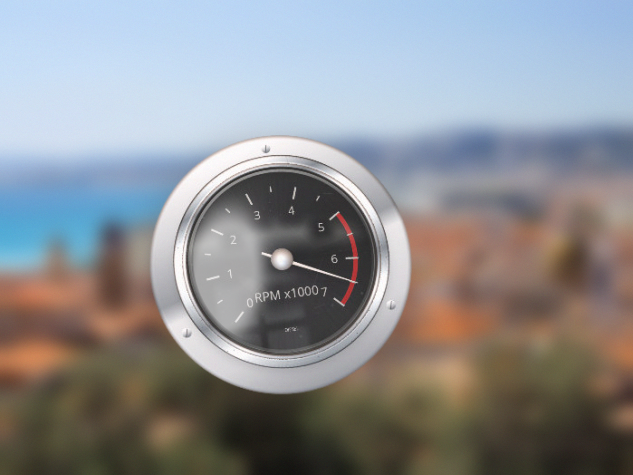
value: **6500** rpm
